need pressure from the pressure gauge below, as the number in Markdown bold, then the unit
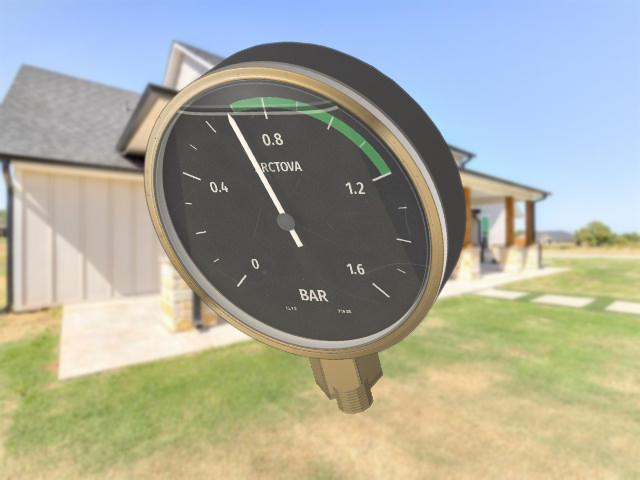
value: **0.7** bar
